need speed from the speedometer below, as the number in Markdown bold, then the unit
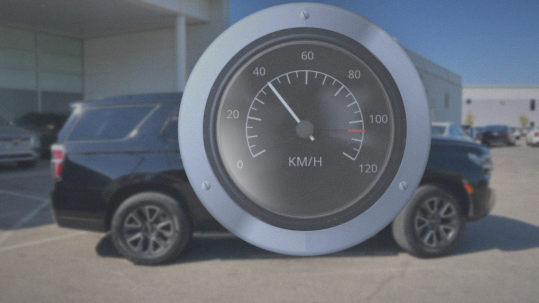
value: **40** km/h
